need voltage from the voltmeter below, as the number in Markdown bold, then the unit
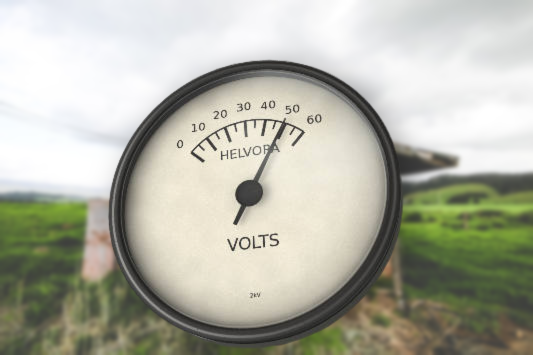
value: **50** V
